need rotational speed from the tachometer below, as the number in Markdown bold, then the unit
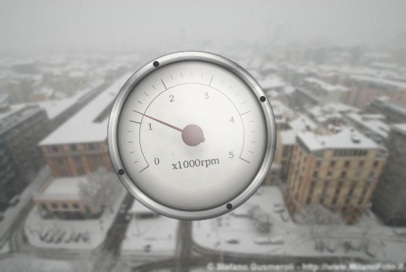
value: **1200** rpm
